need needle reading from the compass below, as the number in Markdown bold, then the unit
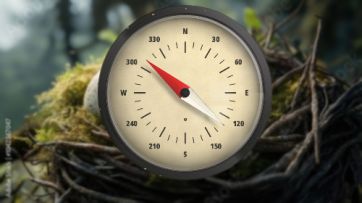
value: **310** °
